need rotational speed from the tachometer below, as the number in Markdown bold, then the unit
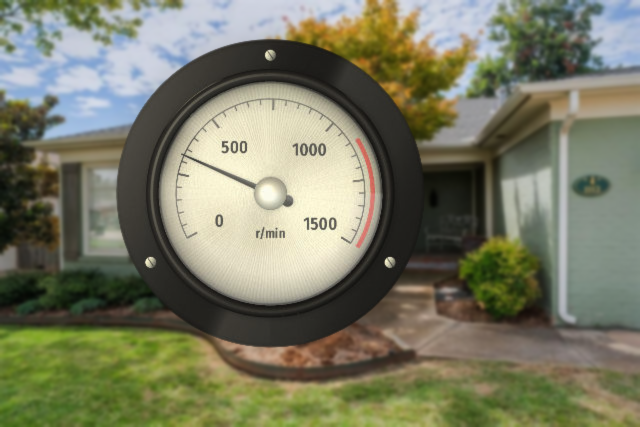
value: **325** rpm
